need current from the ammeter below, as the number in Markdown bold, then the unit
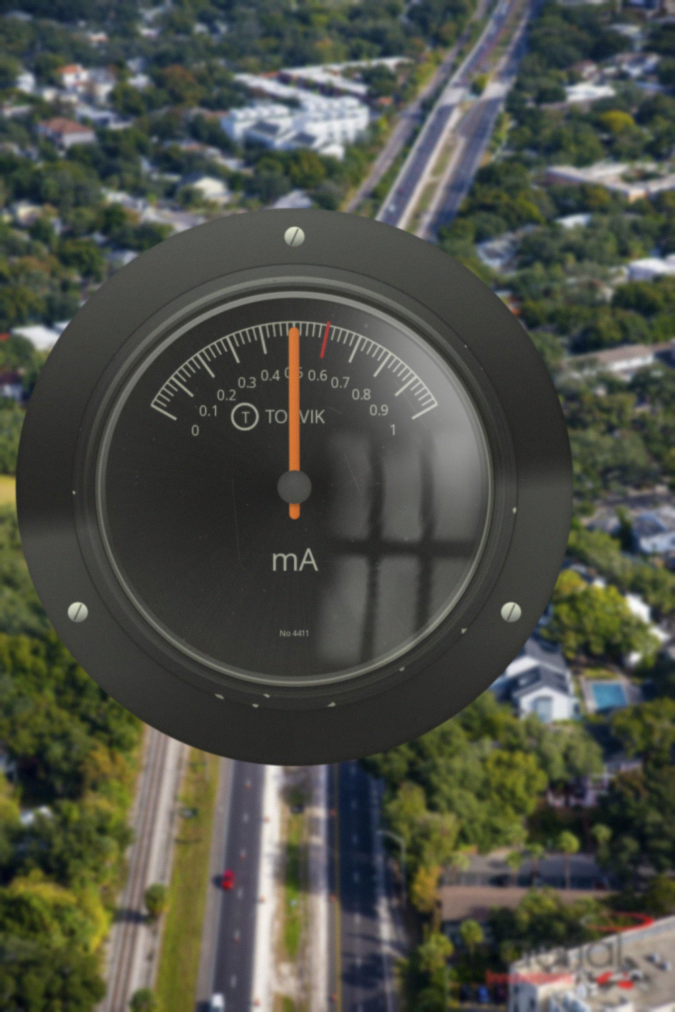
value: **0.5** mA
